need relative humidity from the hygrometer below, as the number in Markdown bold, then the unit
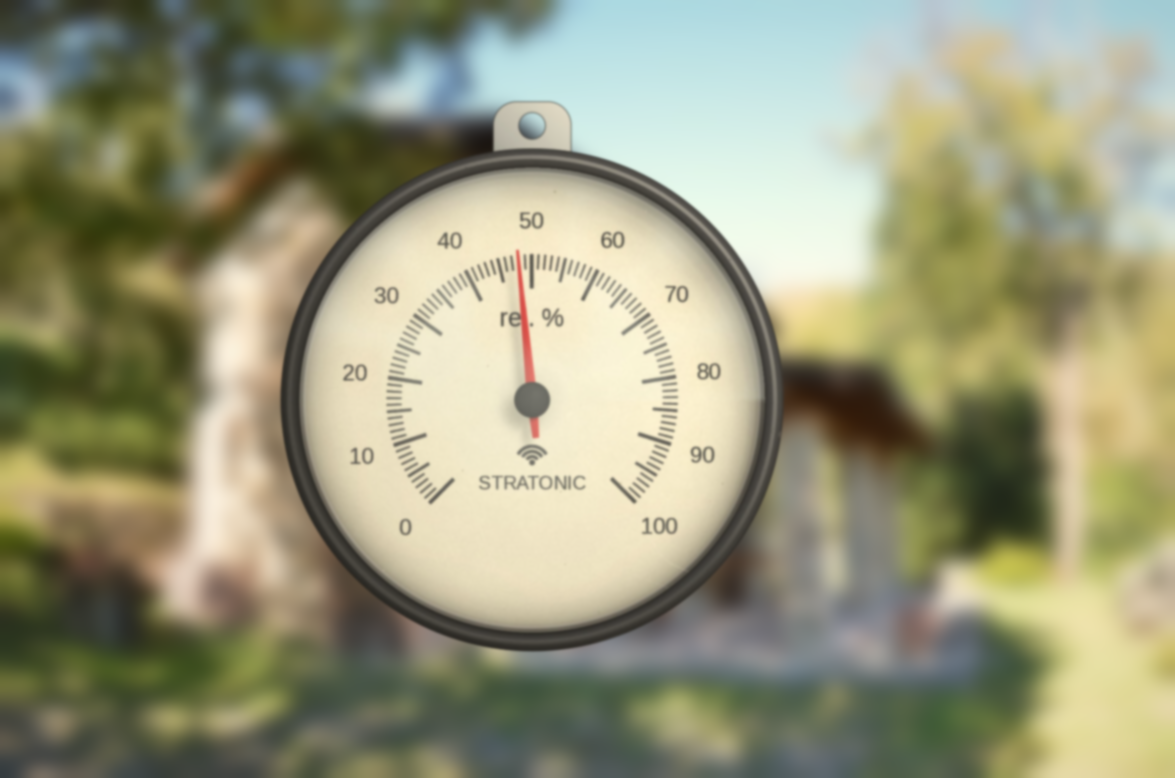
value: **48** %
